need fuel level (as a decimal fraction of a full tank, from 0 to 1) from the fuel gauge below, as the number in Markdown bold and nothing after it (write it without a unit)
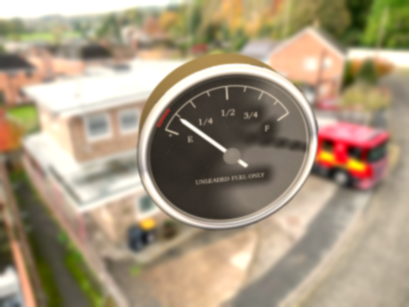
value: **0.125**
